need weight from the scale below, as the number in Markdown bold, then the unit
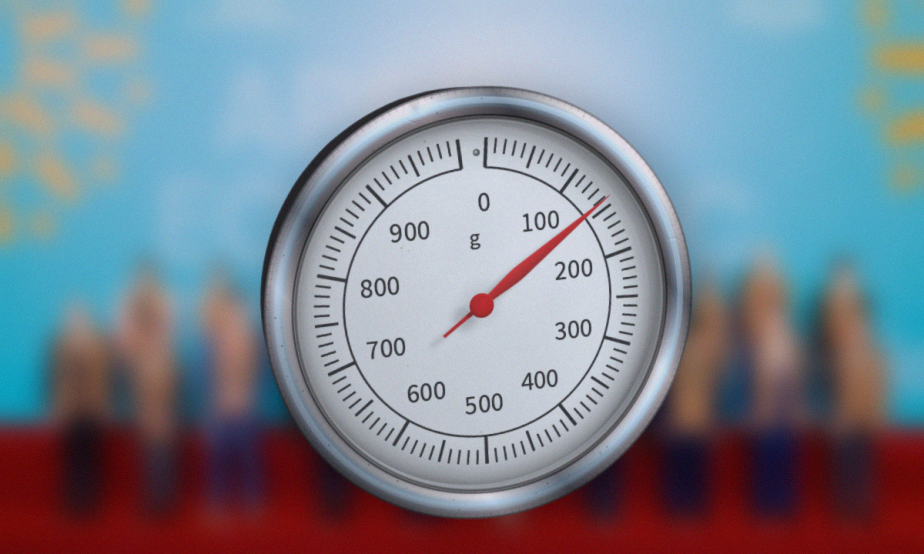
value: **140** g
